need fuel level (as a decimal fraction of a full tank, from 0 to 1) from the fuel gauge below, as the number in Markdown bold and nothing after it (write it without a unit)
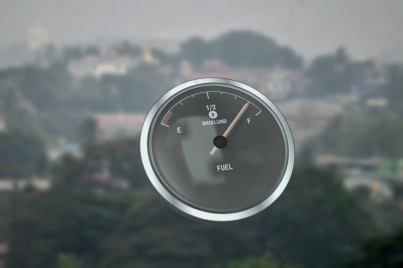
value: **0.875**
